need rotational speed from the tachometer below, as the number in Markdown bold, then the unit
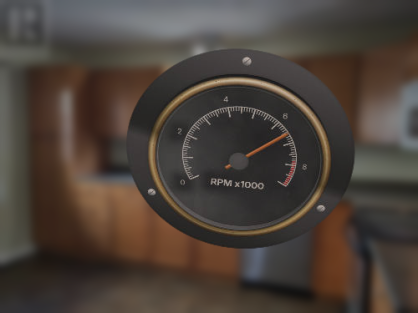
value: **6500** rpm
